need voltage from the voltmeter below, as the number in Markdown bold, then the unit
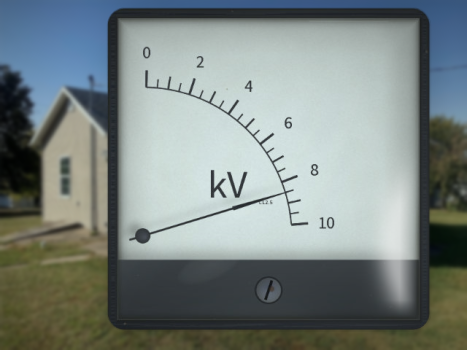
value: **8.5** kV
